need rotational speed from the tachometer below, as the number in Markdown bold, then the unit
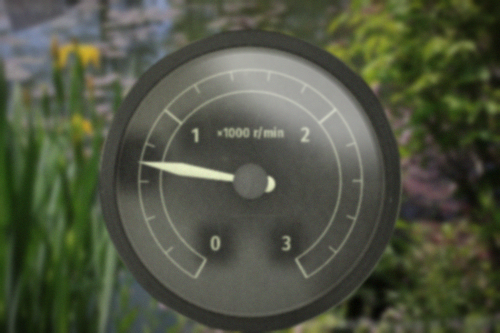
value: **700** rpm
